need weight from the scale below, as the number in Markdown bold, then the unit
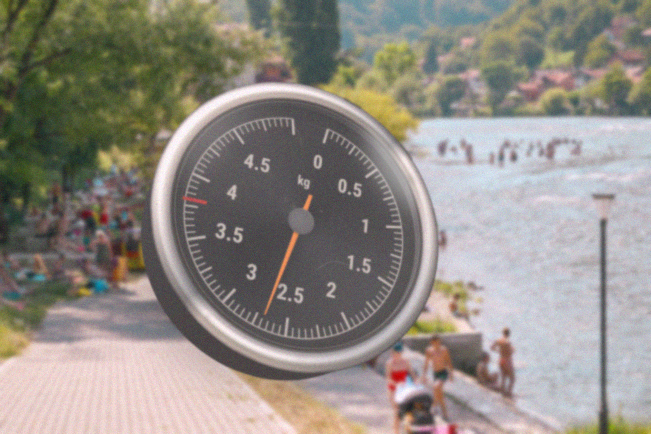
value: **2.7** kg
